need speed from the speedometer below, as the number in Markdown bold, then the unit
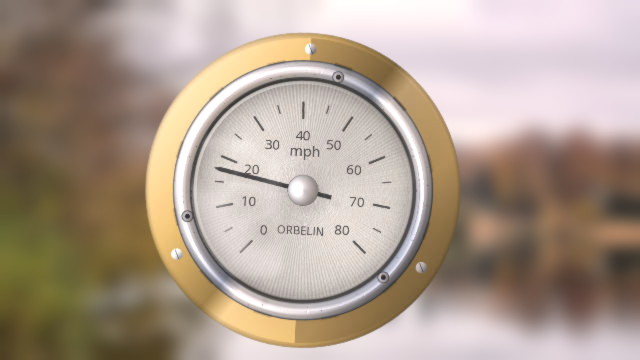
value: **17.5** mph
